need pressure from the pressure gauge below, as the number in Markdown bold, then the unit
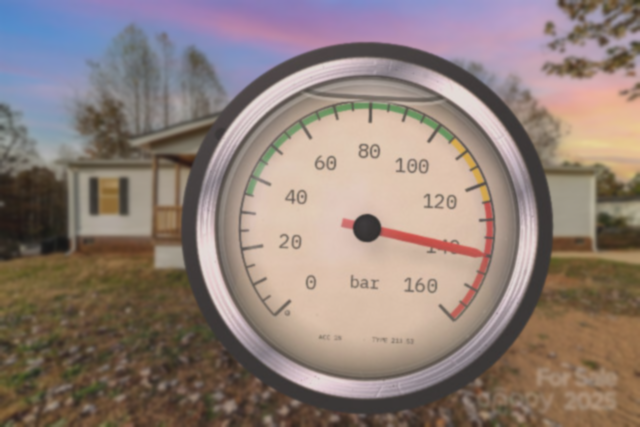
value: **140** bar
